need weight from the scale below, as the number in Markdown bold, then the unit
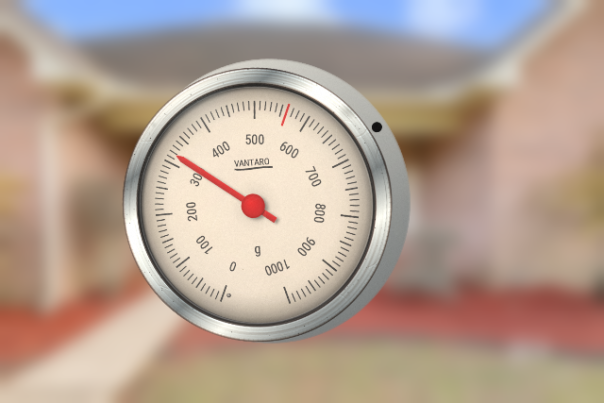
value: **320** g
